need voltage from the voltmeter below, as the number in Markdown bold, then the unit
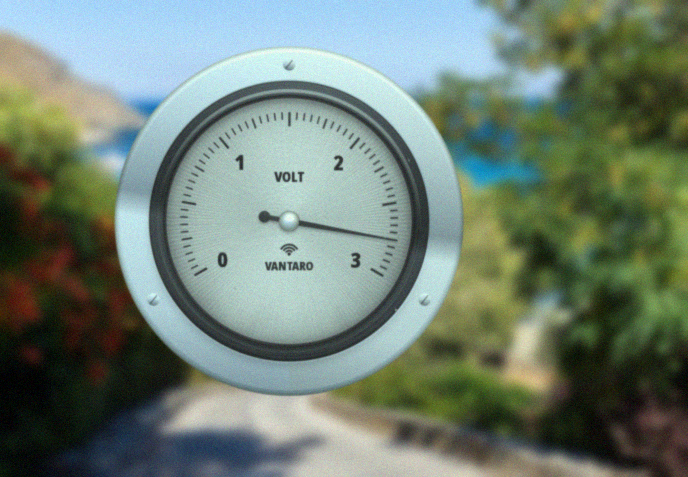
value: **2.75** V
